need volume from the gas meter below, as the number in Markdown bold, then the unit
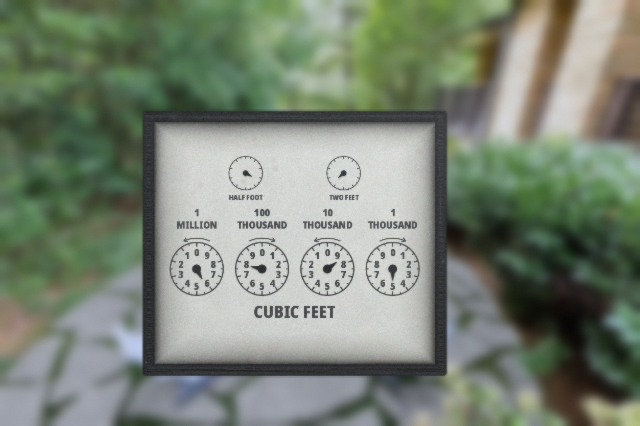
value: **578500** ft³
